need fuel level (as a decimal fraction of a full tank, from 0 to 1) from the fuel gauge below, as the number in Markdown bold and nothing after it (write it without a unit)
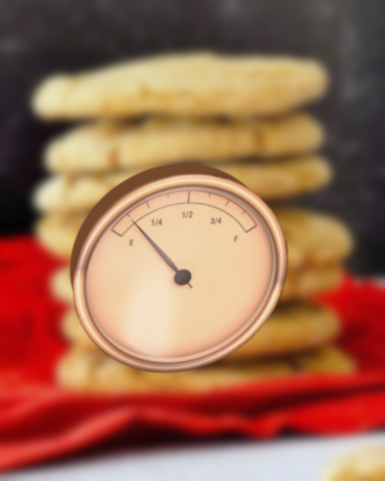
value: **0.125**
